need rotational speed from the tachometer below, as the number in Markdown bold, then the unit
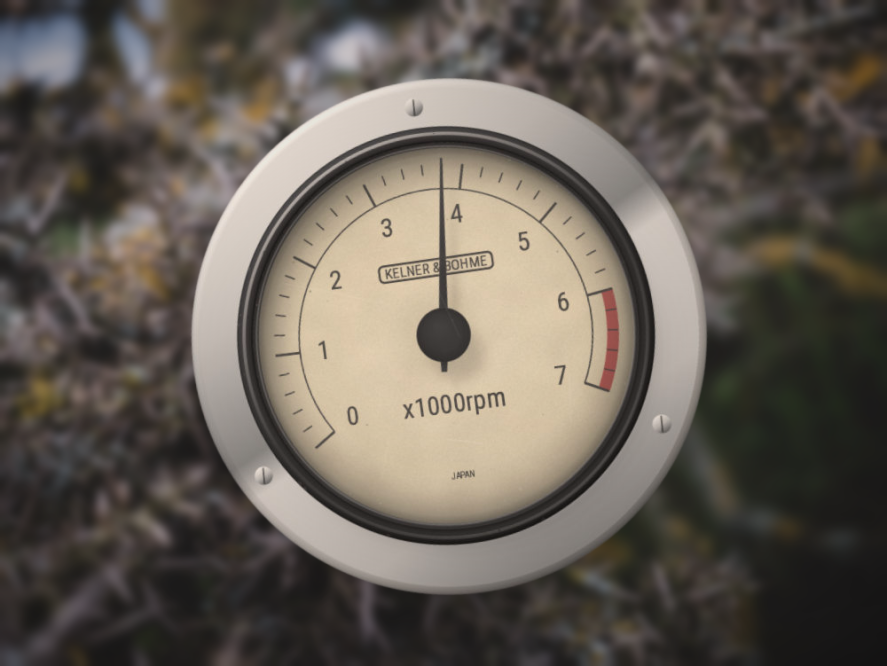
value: **3800** rpm
